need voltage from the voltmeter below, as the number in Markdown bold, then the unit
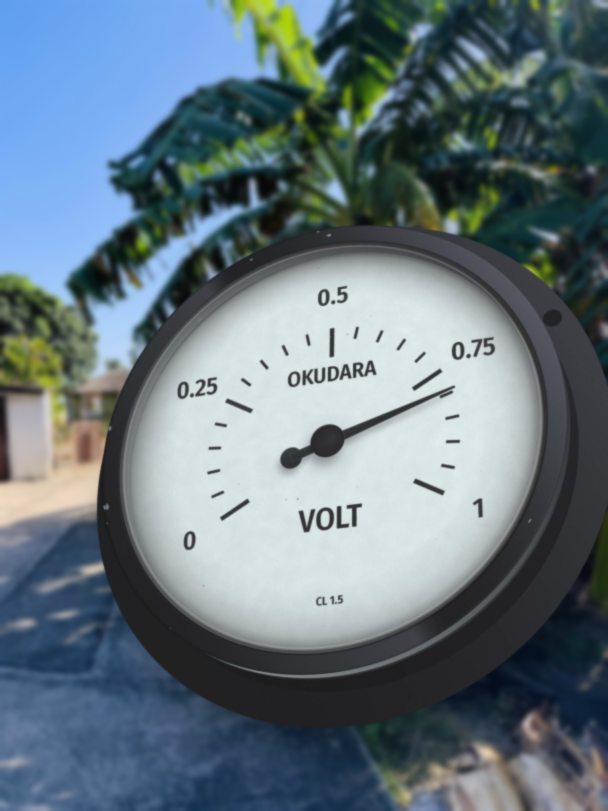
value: **0.8** V
